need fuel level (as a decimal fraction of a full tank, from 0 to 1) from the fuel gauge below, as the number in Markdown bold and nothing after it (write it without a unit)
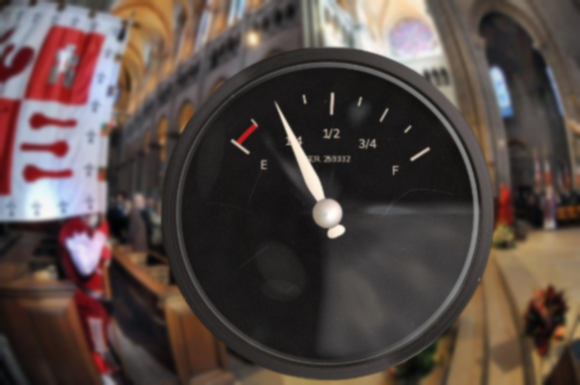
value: **0.25**
